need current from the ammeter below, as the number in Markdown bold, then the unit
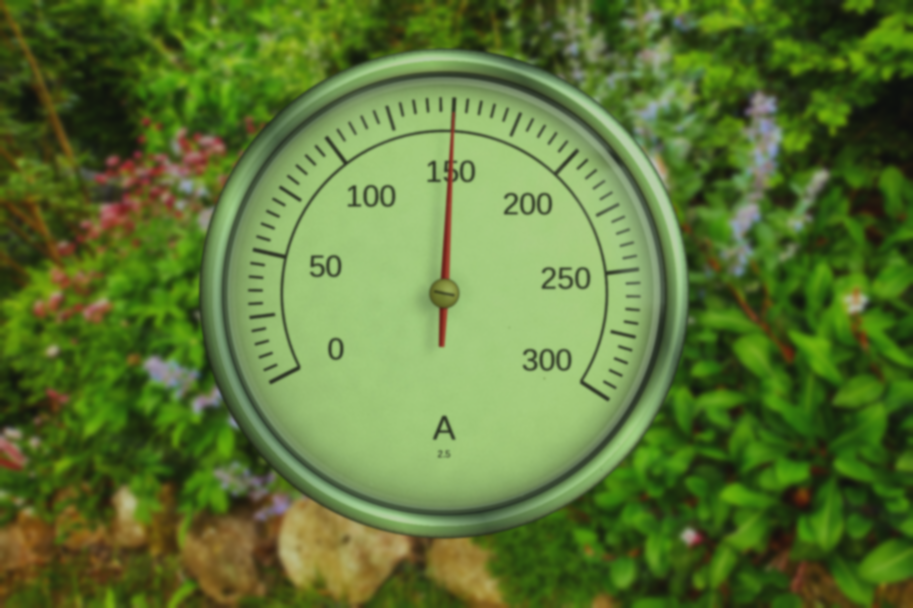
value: **150** A
